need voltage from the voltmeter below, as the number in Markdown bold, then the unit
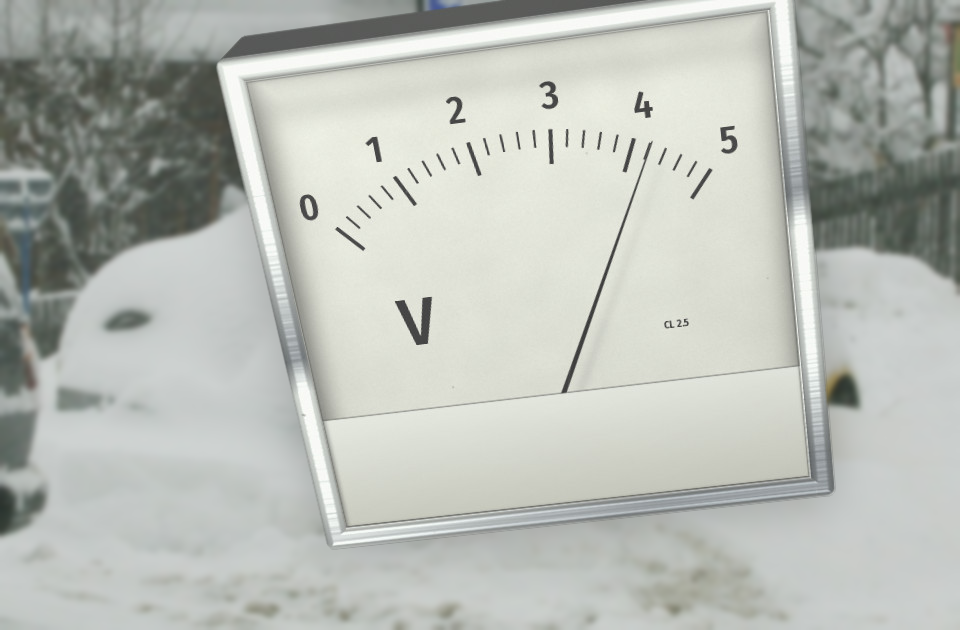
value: **4.2** V
